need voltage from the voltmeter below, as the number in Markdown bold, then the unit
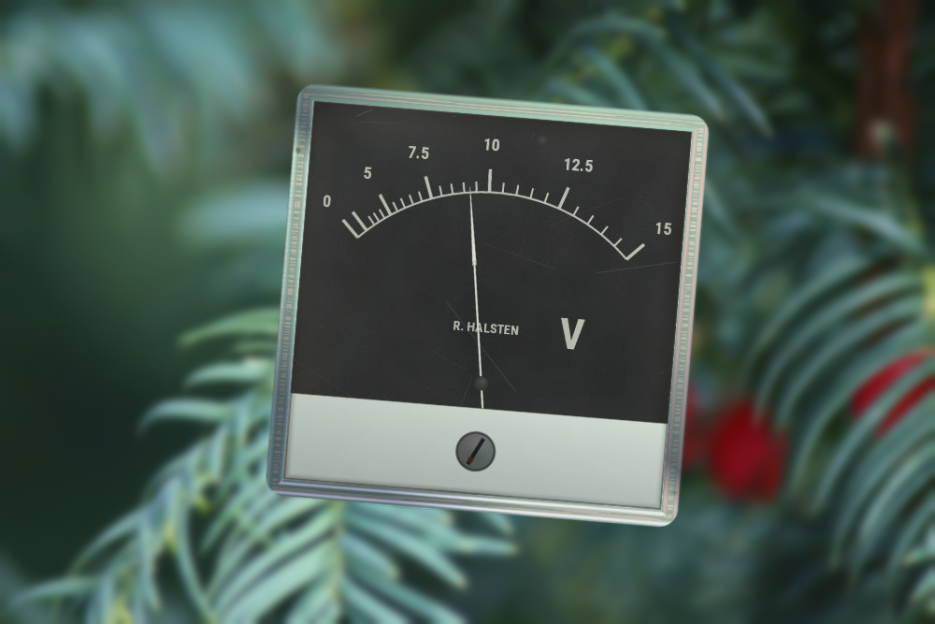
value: **9.25** V
